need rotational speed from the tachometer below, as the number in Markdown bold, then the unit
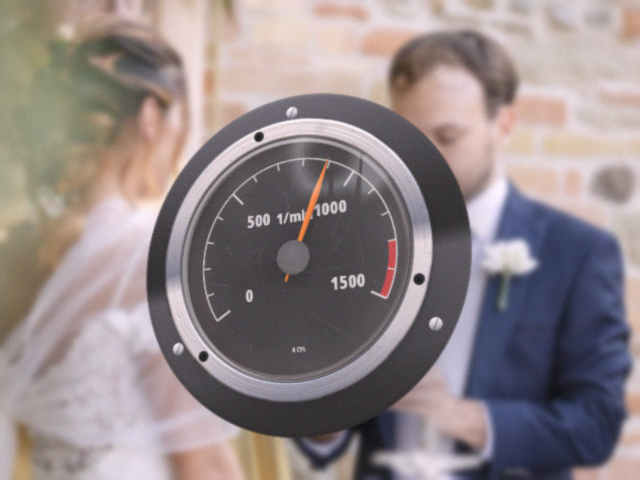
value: **900** rpm
